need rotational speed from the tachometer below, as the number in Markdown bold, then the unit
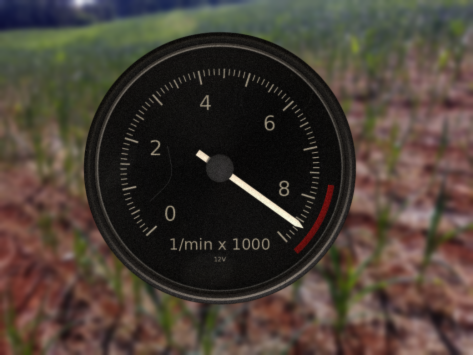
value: **8600** rpm
